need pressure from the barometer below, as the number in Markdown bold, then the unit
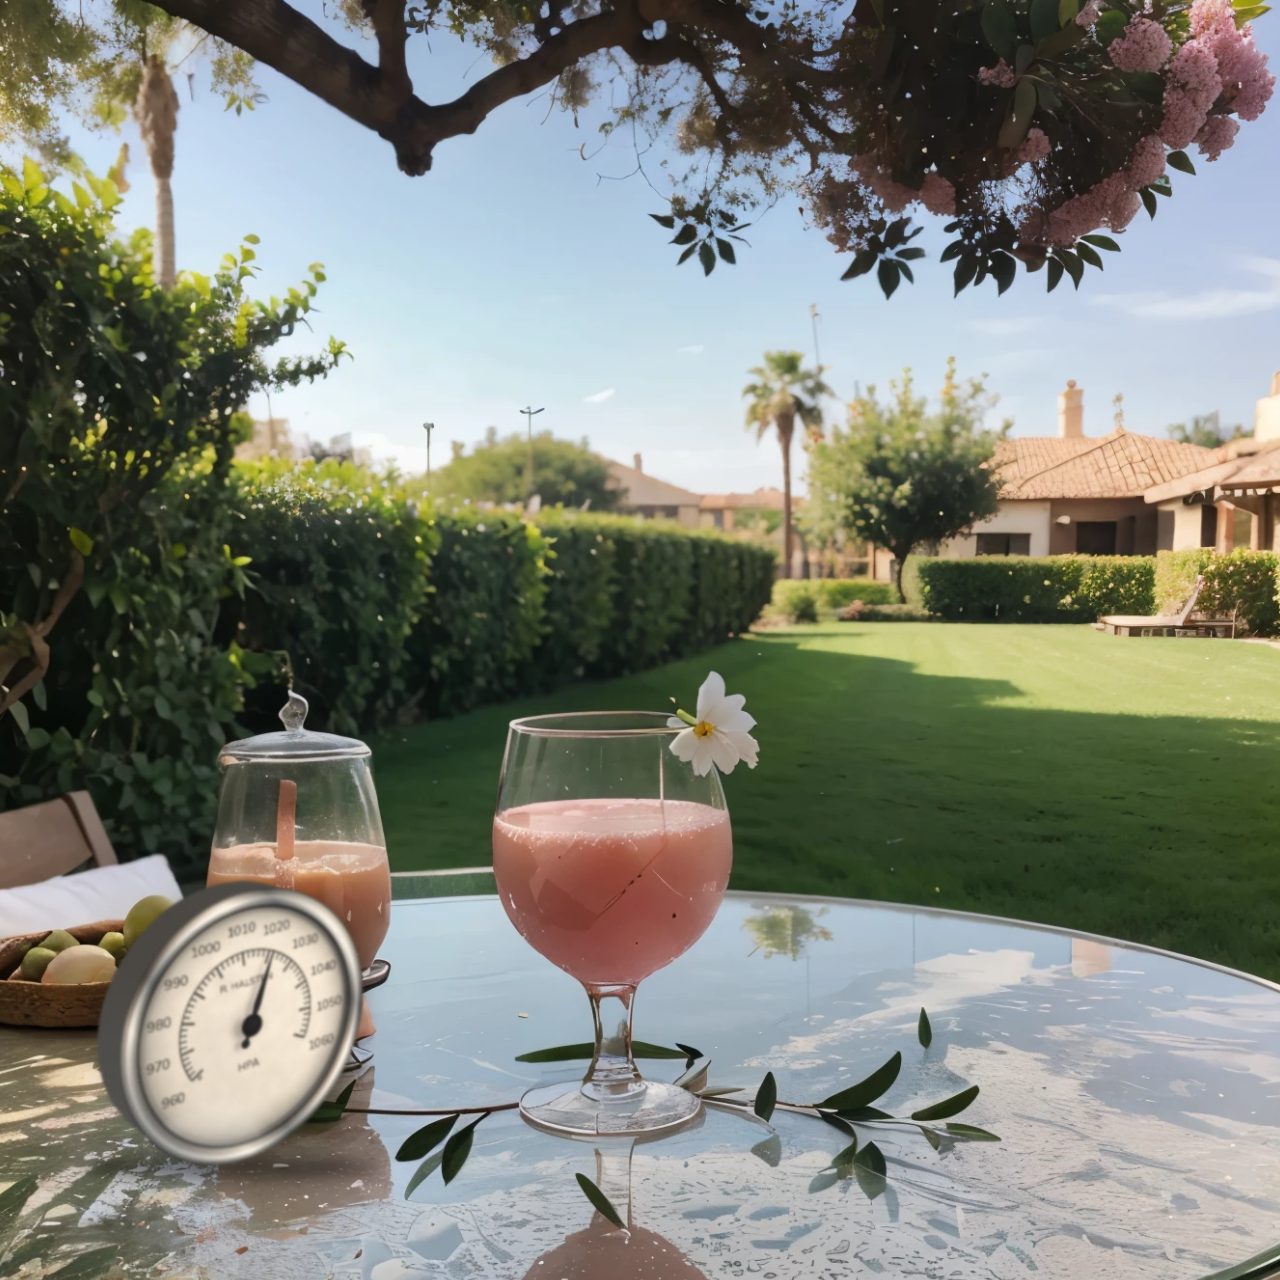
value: **1020** hPa
